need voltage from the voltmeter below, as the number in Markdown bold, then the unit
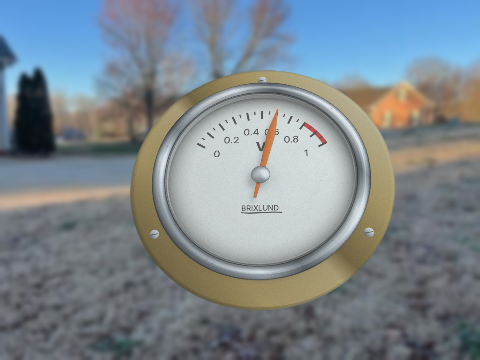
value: **0.6** V
